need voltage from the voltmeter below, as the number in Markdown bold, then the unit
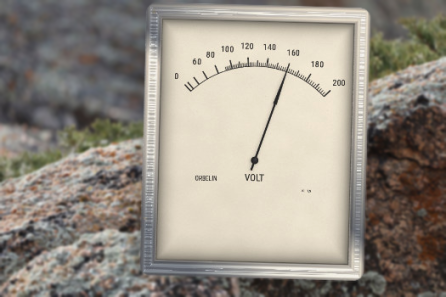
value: **160** V
